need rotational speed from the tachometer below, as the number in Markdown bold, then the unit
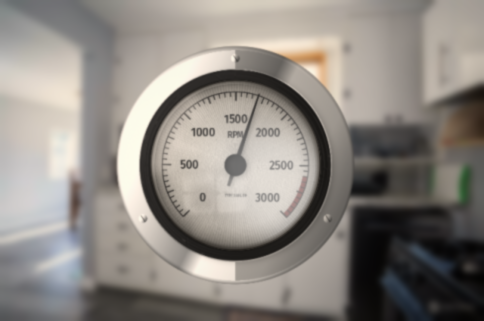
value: **1700** rpm
